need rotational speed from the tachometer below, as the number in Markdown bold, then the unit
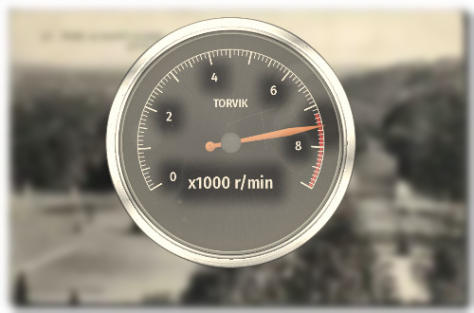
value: **7500** rpm
